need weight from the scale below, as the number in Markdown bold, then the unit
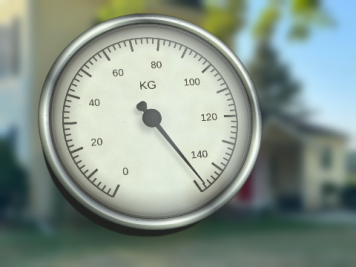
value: **148** kg
